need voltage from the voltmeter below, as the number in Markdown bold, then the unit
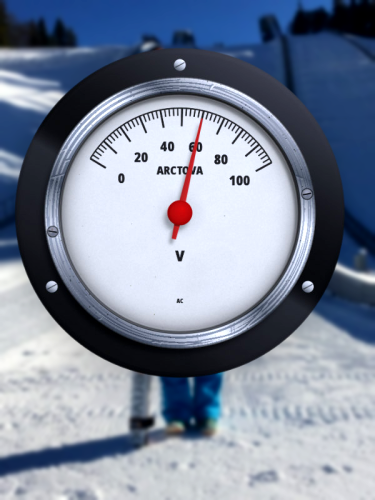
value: **60** V
